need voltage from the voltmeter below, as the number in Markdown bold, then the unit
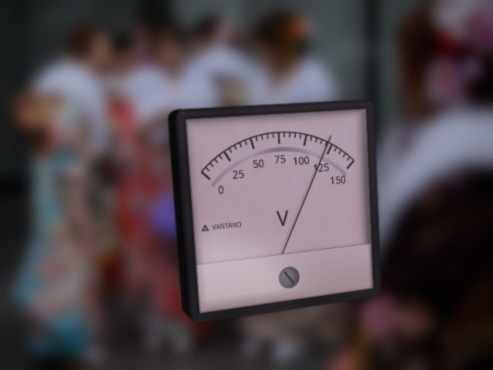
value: **120** V
